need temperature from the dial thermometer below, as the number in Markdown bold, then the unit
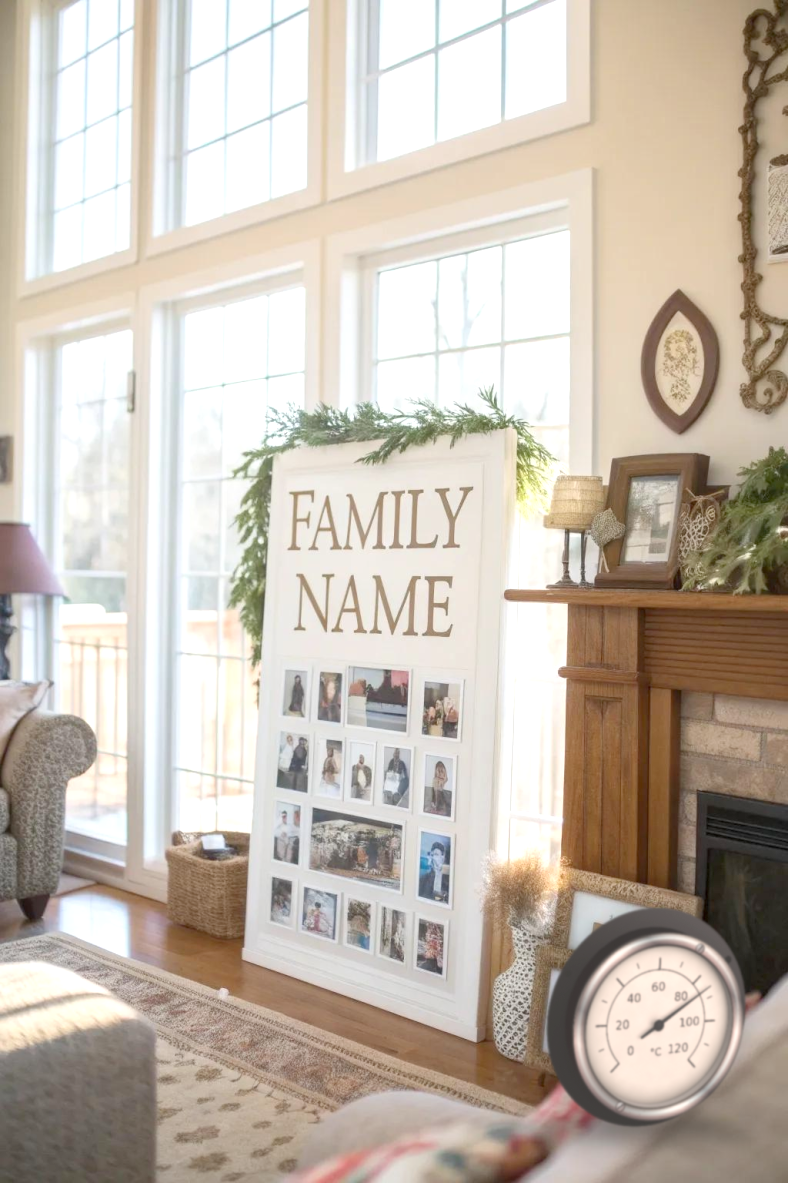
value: **85** °C
